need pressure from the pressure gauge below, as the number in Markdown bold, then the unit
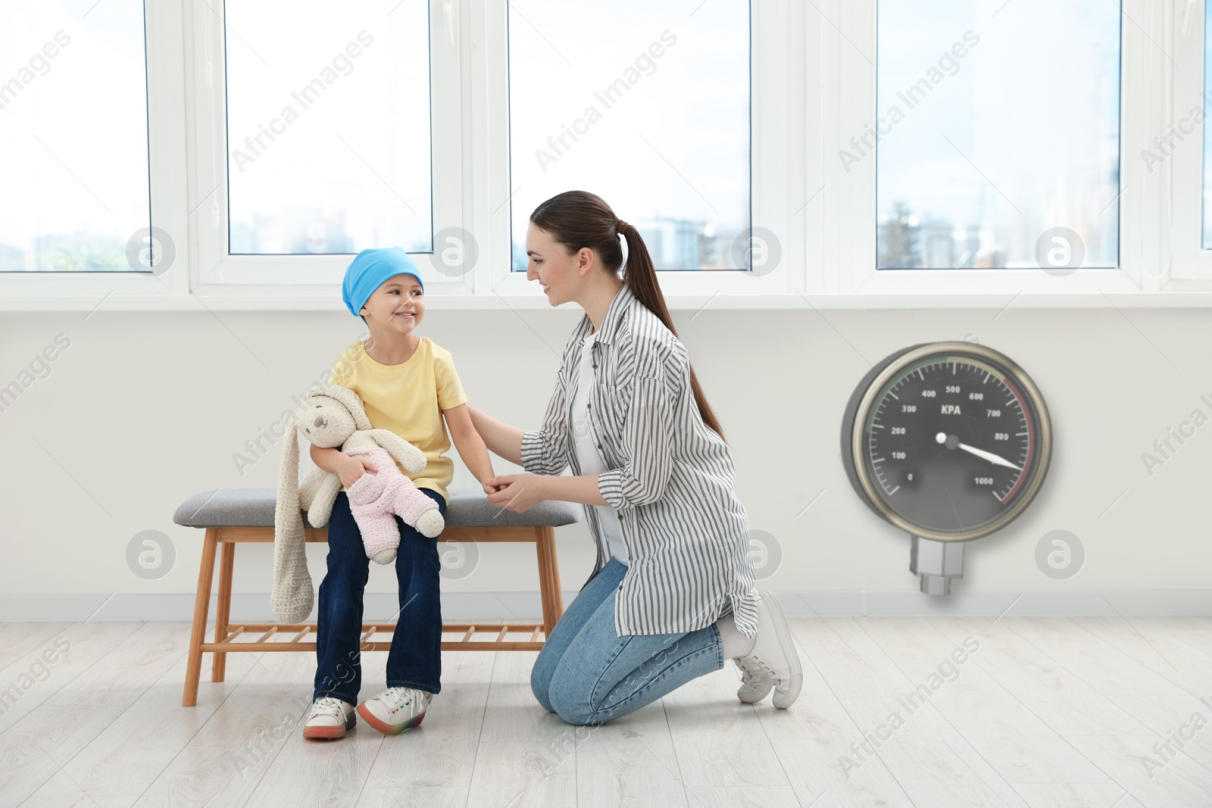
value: **900** kPa
